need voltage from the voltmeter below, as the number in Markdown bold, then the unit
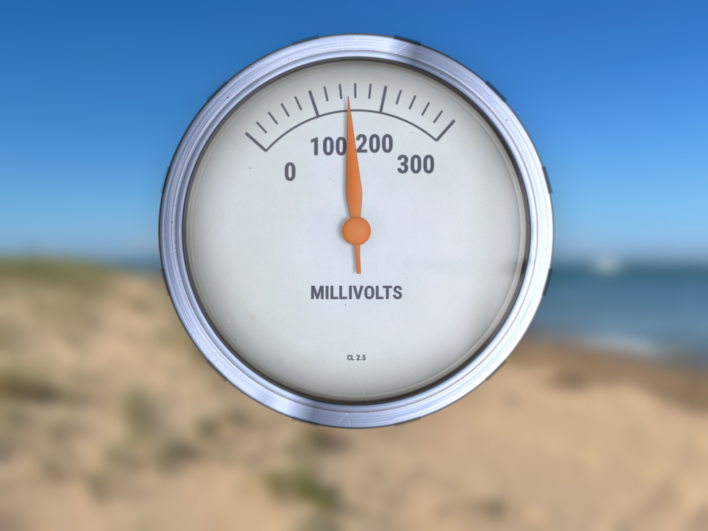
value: **150** mV
